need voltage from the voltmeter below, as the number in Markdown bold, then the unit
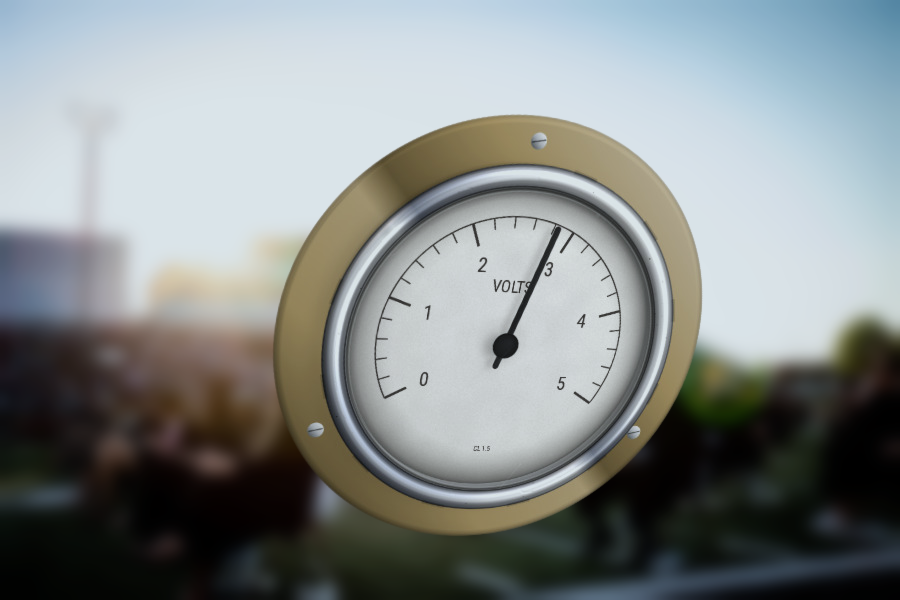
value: **2.8** V
